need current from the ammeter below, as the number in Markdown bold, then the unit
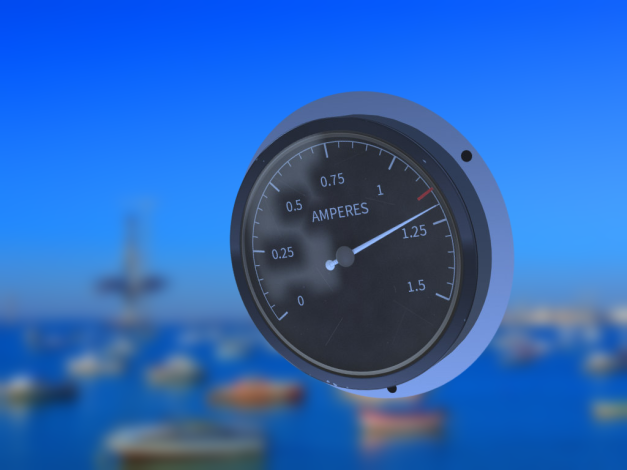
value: **1.2** A
